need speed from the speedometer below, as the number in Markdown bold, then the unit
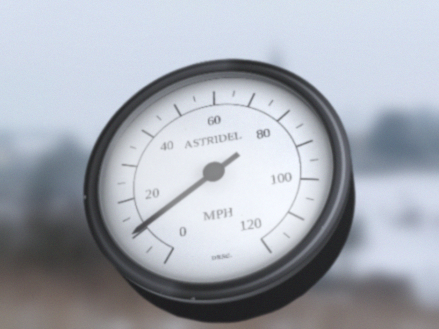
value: **10** mph
